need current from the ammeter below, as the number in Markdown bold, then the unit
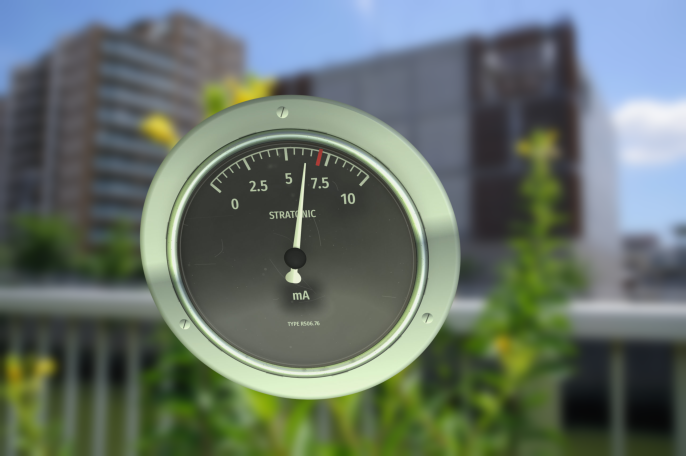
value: **6.25** mA
